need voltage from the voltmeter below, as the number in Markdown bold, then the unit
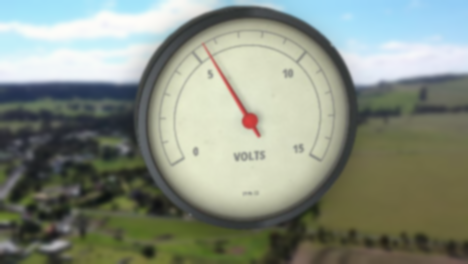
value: **5.5** V
